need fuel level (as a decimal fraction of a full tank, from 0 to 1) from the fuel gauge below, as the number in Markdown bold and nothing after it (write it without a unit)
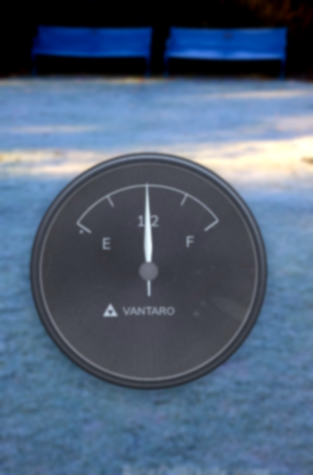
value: **0.5**
